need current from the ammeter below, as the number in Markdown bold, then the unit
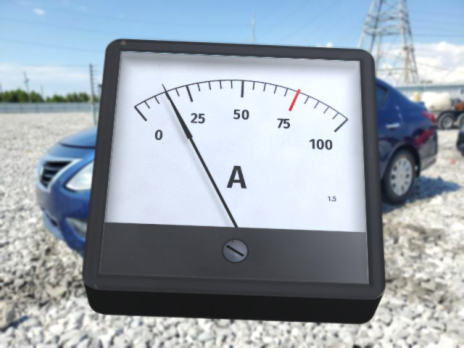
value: **15** A
